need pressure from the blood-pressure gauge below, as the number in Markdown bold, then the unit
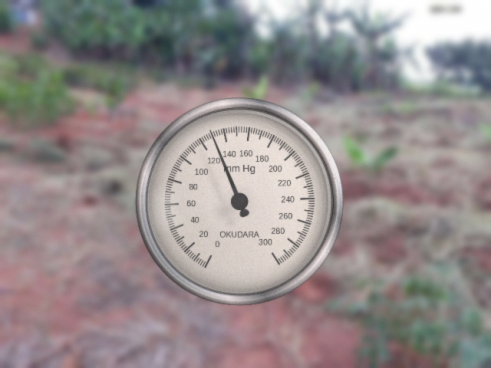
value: **130** mmHg
